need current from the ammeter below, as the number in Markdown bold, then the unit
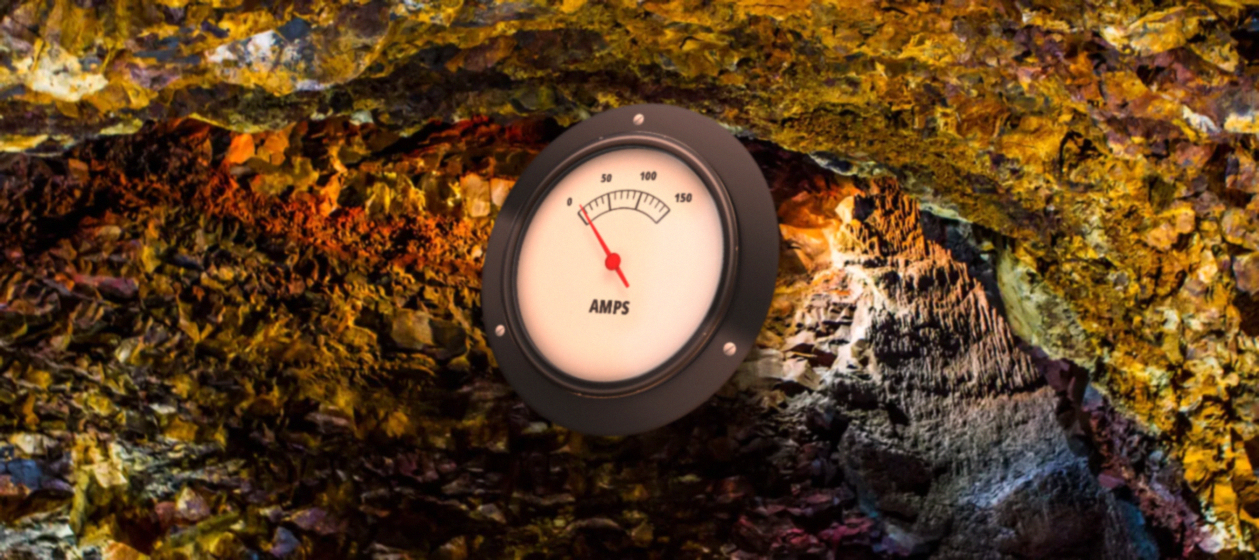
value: **10** A
